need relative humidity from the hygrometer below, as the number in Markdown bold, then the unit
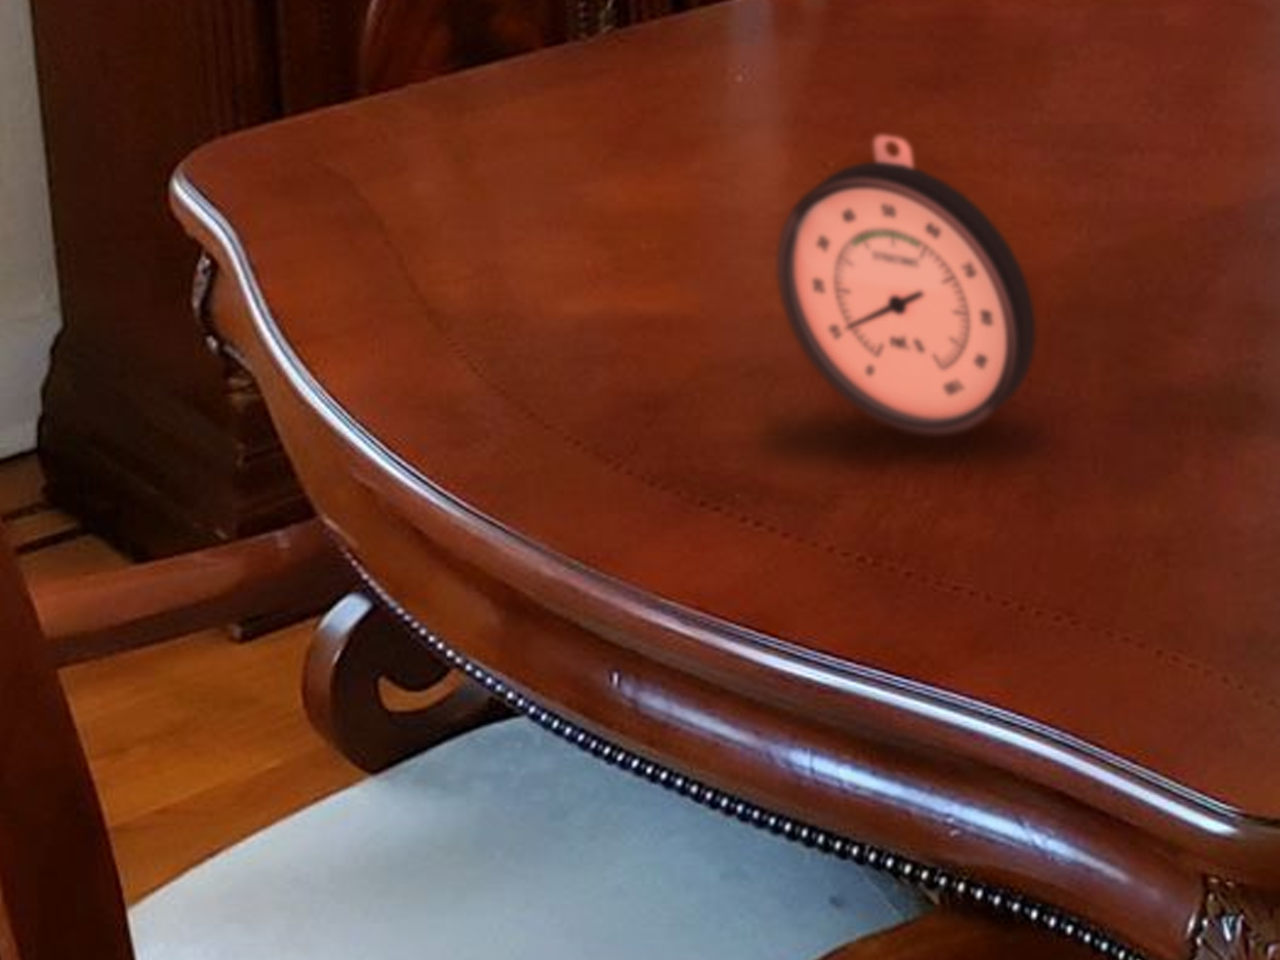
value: **10** %
